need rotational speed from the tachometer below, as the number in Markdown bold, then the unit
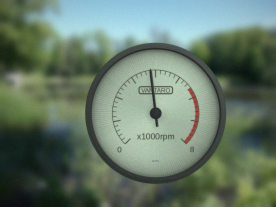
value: **3800** rpm
